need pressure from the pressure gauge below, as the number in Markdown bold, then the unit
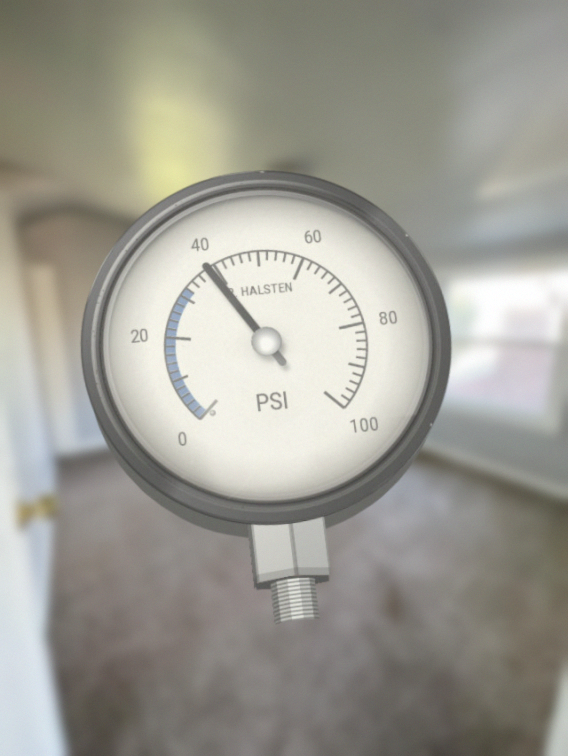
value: **38** psi
